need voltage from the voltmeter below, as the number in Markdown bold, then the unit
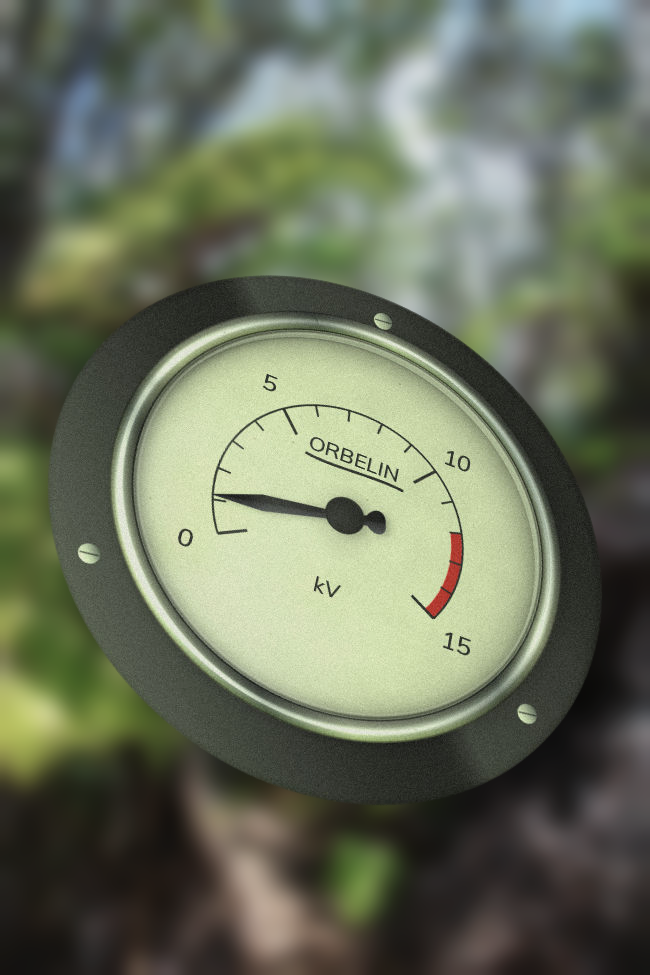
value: **1** kV
